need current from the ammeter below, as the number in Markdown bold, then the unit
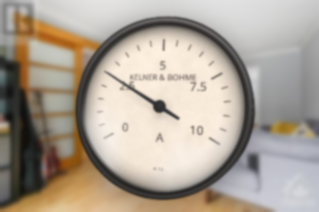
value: **2.5** A
